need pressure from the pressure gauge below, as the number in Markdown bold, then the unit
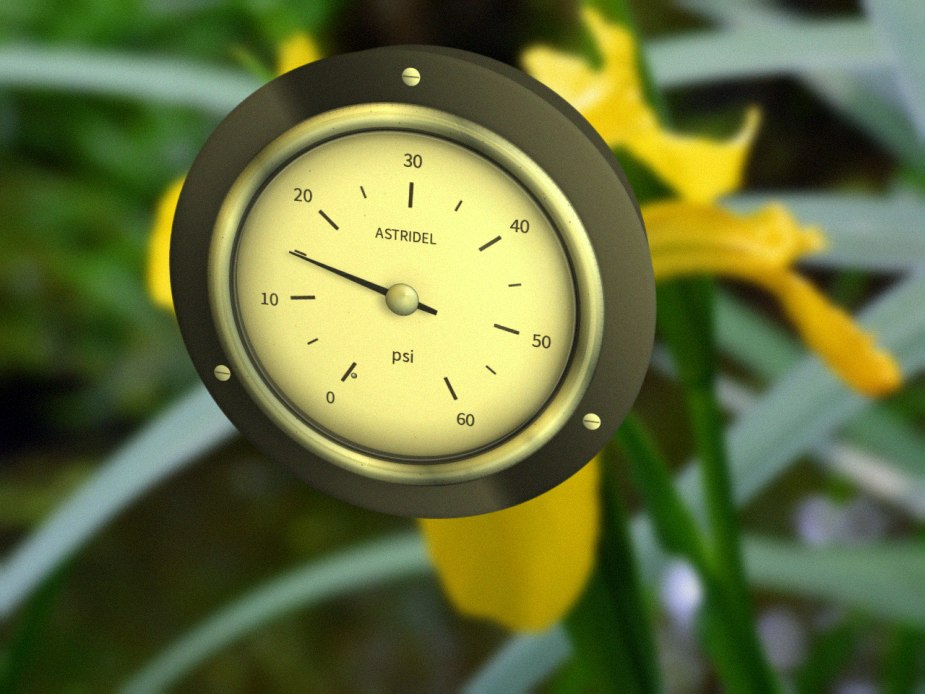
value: **15** psi
